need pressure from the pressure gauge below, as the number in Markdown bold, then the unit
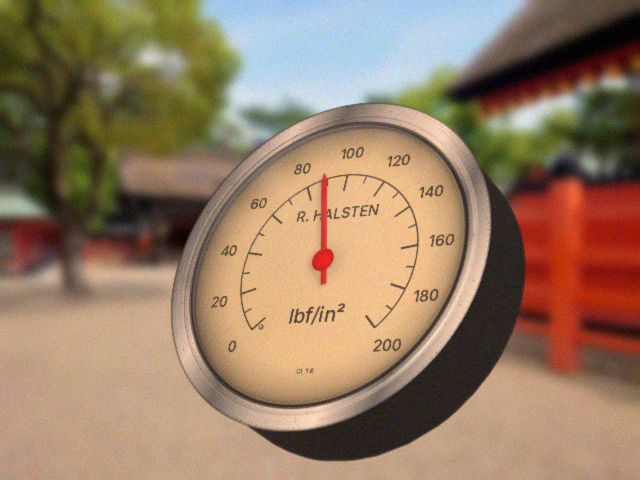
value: **90** psi
